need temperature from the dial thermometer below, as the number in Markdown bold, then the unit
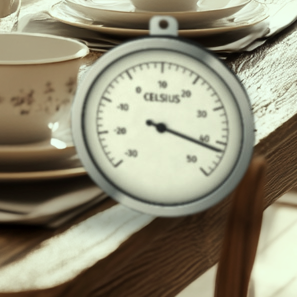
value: **42** °C
